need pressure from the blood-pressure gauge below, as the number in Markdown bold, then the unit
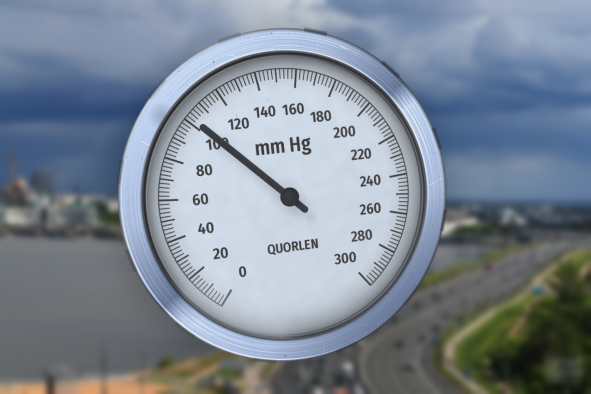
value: **102** mmHg
